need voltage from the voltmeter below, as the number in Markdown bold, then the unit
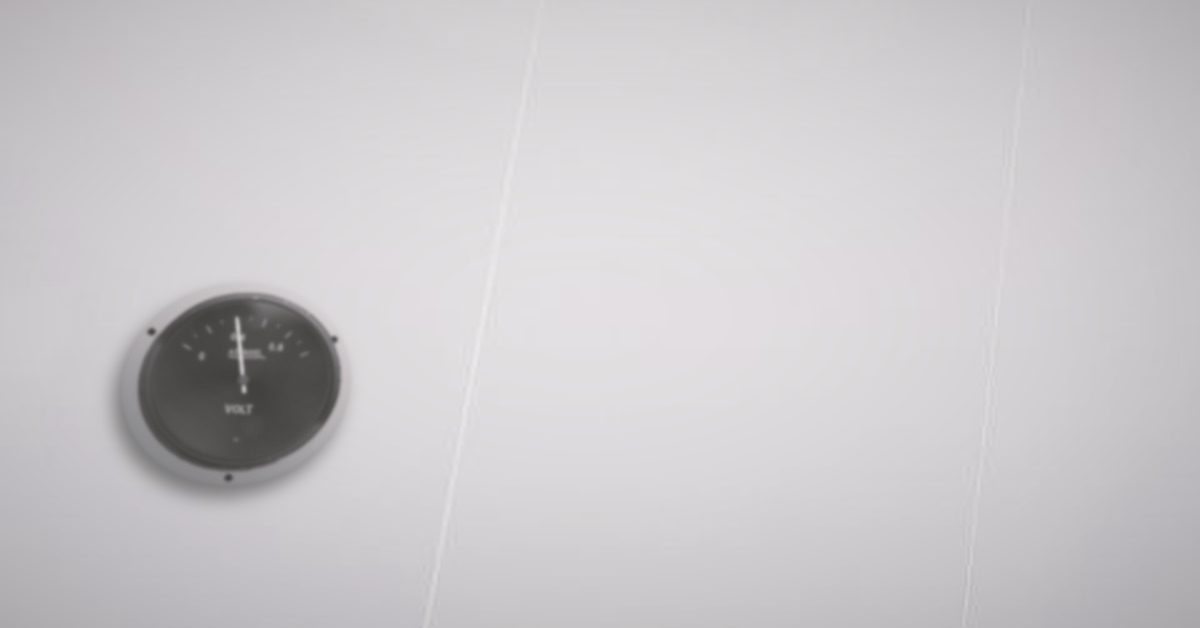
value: **0.4** V
